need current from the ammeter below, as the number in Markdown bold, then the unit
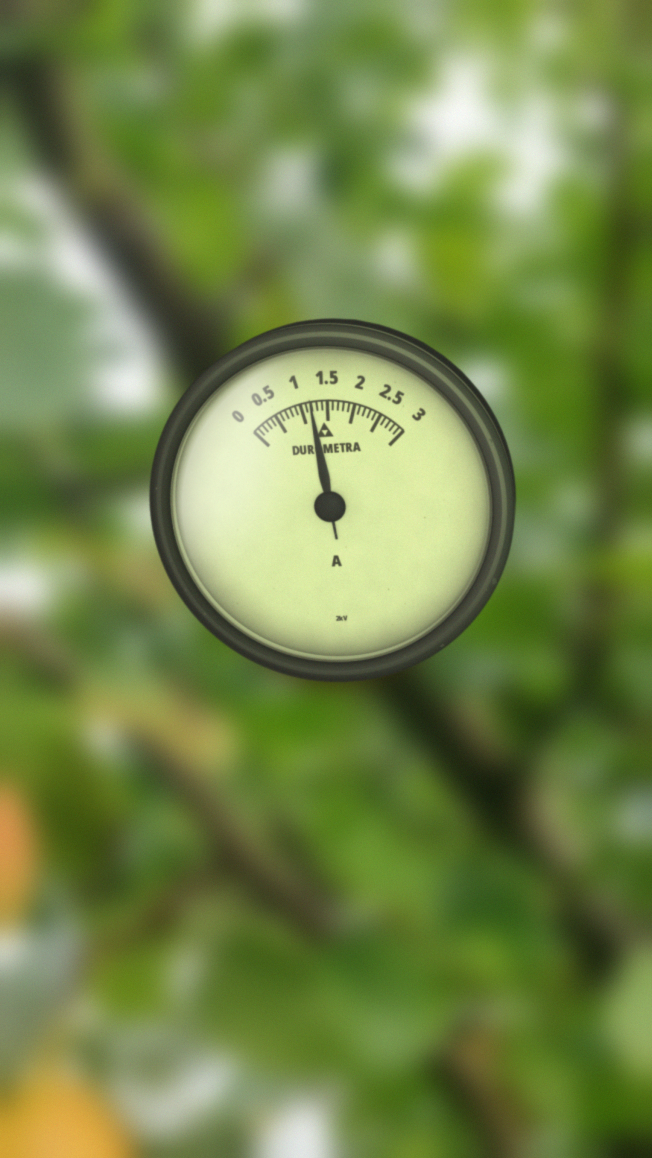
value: **1.2** A
